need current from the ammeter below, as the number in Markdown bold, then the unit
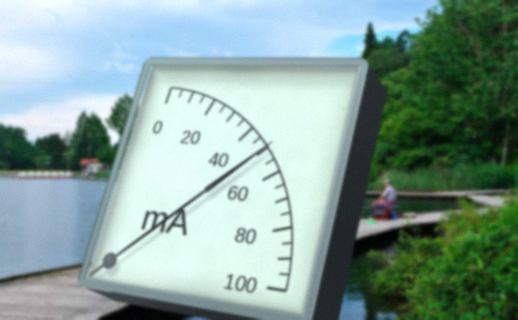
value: **50** mA
